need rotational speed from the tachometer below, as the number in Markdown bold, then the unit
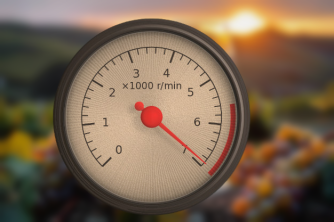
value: **6900** rpm
